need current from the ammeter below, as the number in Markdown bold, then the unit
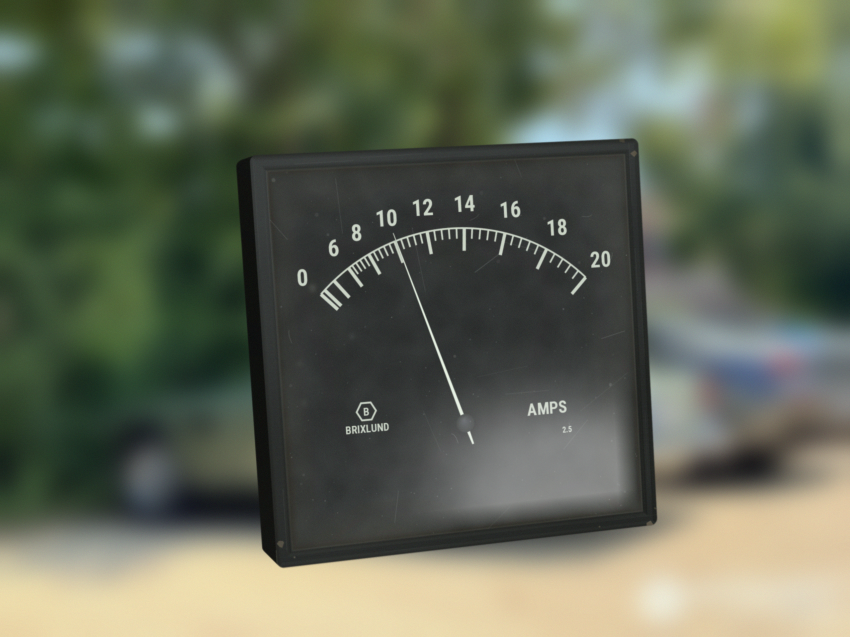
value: **10** A
